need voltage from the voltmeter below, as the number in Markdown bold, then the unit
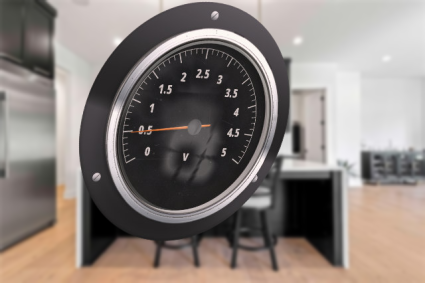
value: **0.5** V
